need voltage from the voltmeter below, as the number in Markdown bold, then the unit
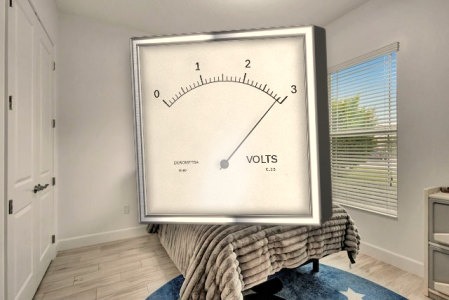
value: **2.9** V
